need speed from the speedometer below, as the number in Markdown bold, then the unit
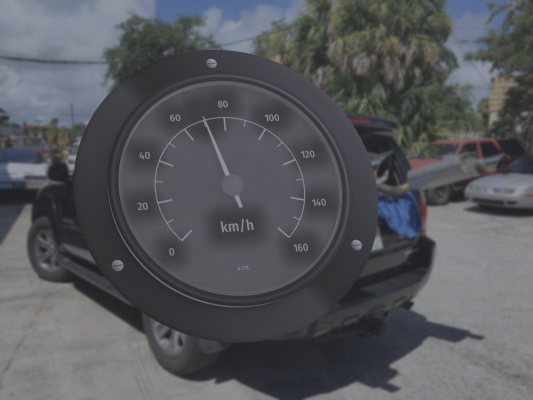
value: **70** km/h
